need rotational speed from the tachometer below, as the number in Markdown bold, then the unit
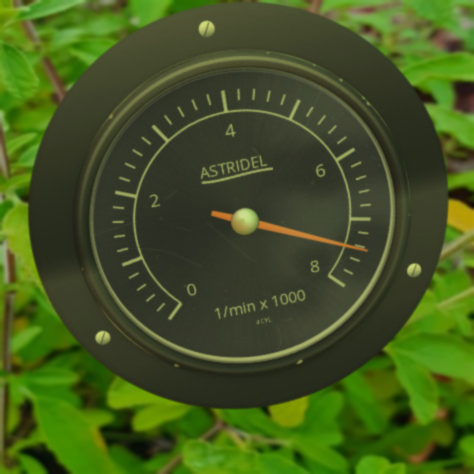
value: **7400** rpm
